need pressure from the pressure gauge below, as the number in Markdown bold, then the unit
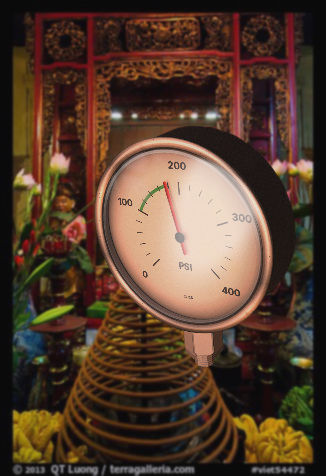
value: **180** psi
